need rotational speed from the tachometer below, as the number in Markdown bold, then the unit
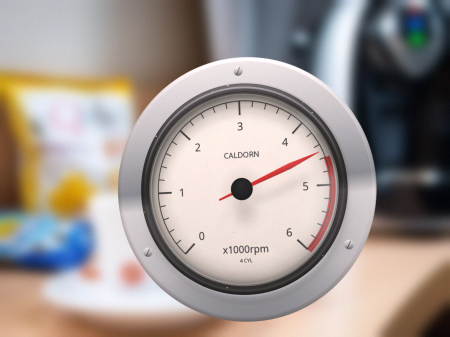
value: **4500** rpm
